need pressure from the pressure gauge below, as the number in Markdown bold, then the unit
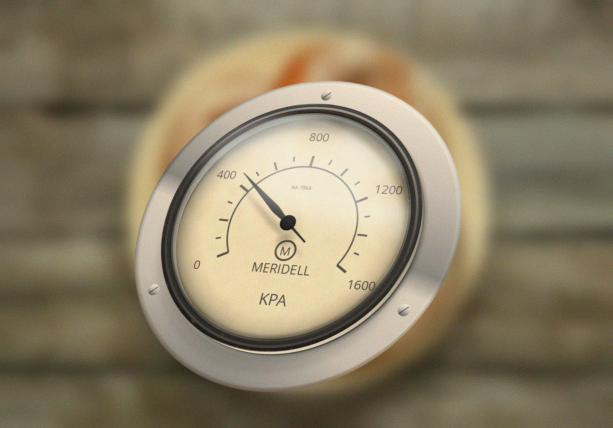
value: **450** kPa
